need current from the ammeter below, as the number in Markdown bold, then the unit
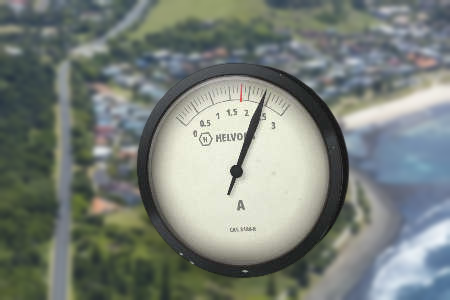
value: **2.4** A
